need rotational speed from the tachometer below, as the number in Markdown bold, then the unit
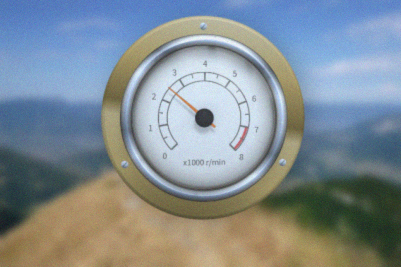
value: **2500** rpm
